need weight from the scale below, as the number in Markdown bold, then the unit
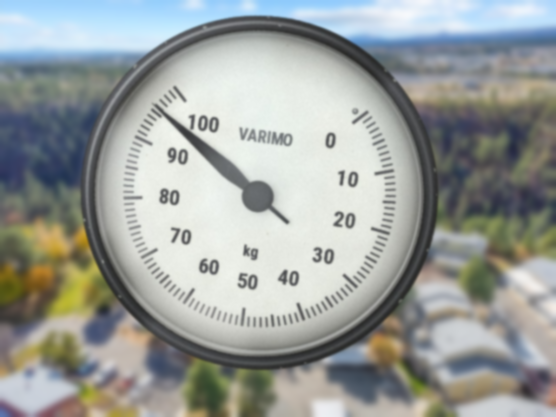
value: **96** kg
